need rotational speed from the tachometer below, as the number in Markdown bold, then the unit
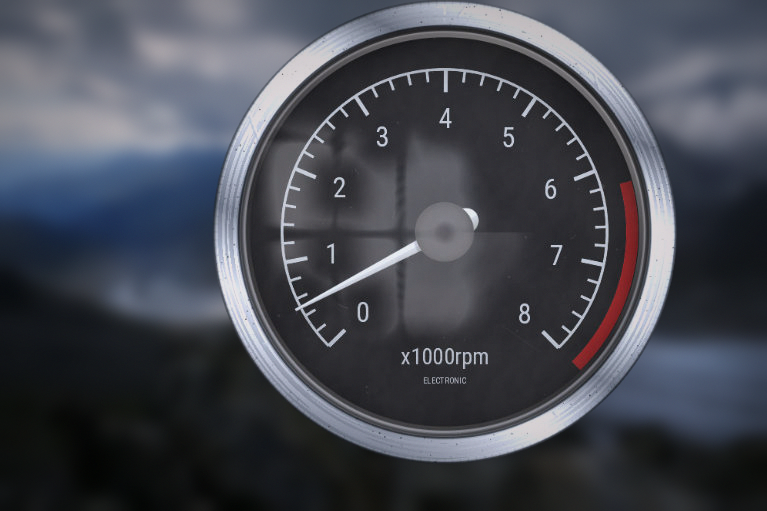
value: **500** rpm
